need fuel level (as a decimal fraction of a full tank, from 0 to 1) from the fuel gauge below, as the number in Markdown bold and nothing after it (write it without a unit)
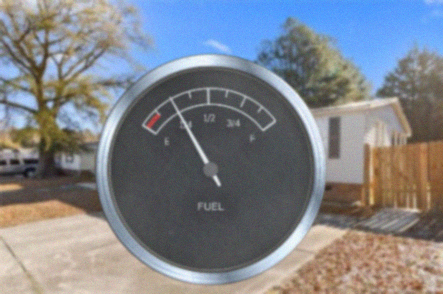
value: **0.25**
